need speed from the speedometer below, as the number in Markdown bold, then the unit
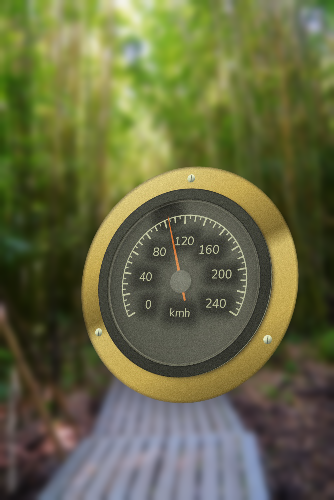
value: **105** km/h
